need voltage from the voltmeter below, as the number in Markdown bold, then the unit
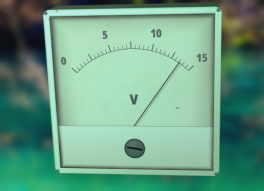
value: **13.5** V
